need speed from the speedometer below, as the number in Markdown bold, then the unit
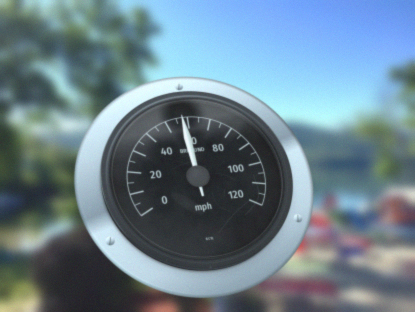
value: **57.5** mph
